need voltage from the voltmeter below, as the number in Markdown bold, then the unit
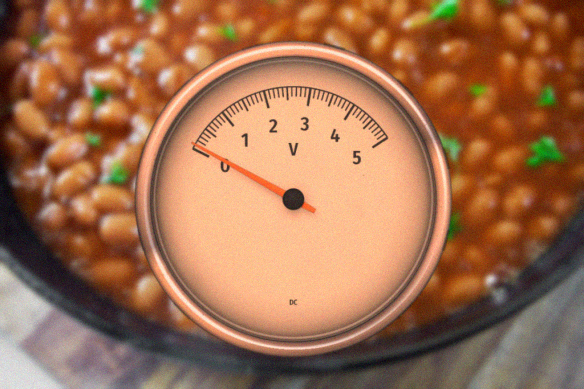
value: **0.1** V
